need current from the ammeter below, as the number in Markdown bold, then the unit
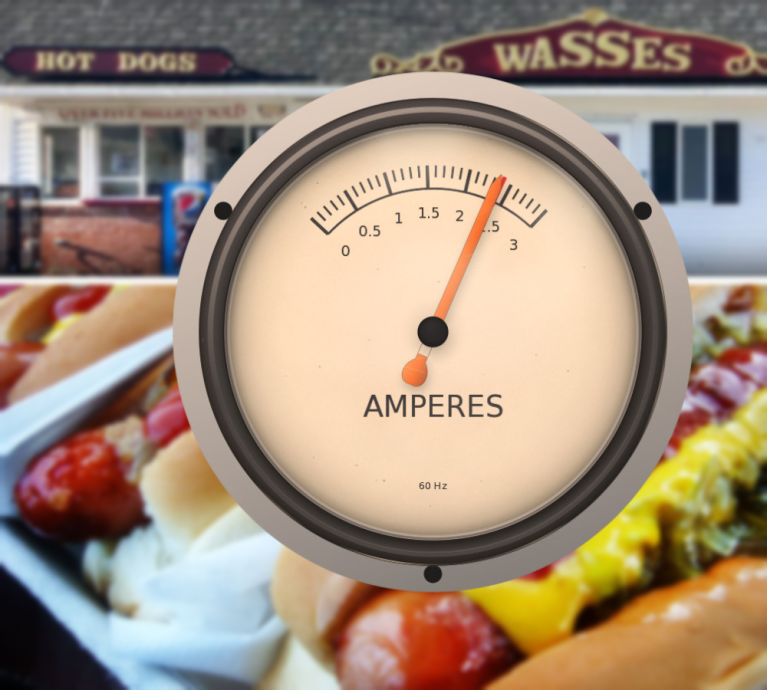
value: **2.35** A
